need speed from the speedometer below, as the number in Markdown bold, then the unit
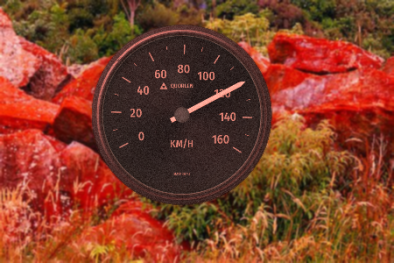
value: **120** km/h
